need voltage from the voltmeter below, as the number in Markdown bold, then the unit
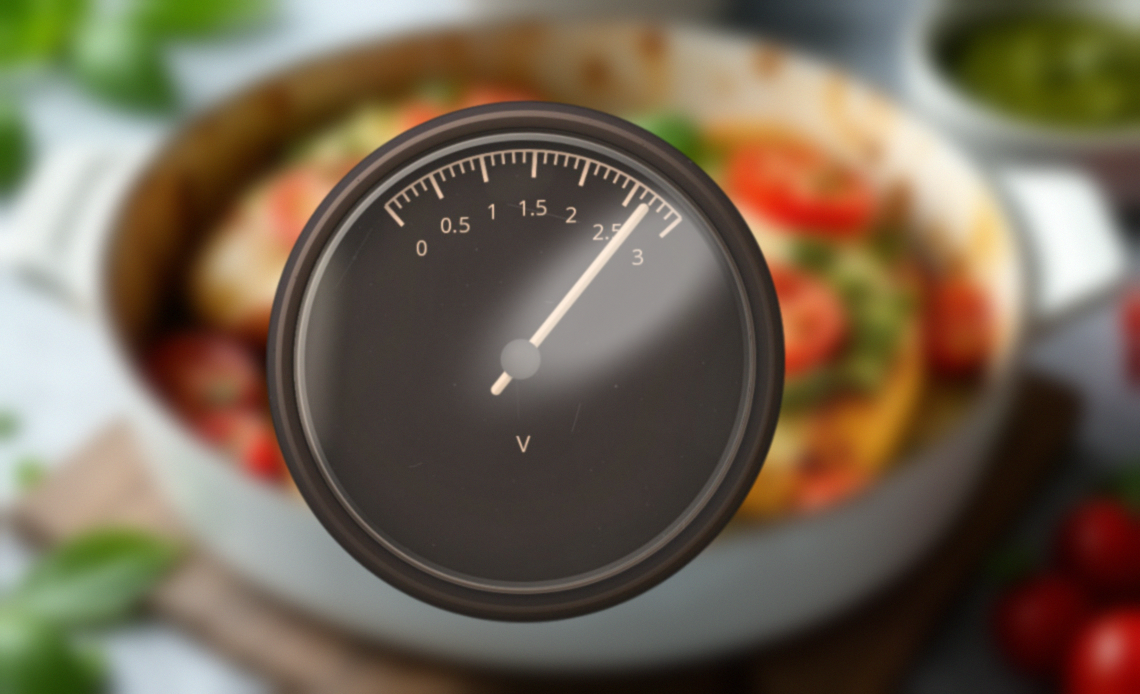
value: **2.7** V
